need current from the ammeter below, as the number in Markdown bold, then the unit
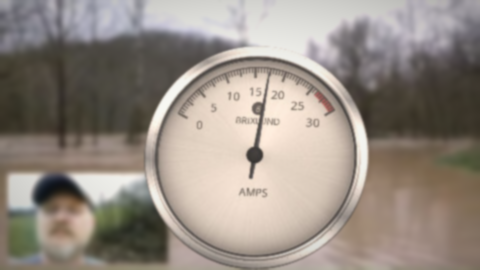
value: **17.5** A
